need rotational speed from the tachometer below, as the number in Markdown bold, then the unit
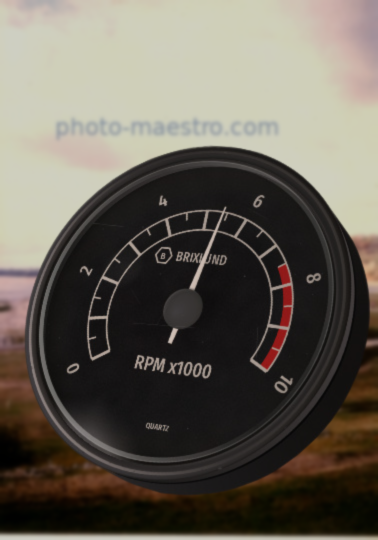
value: **5500** rpm
